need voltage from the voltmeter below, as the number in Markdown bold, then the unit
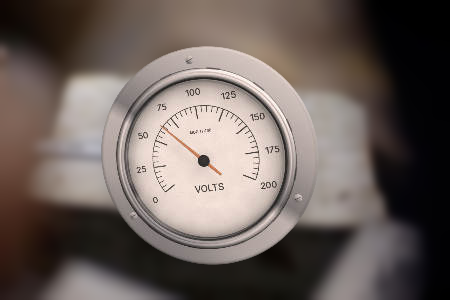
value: **65** V
